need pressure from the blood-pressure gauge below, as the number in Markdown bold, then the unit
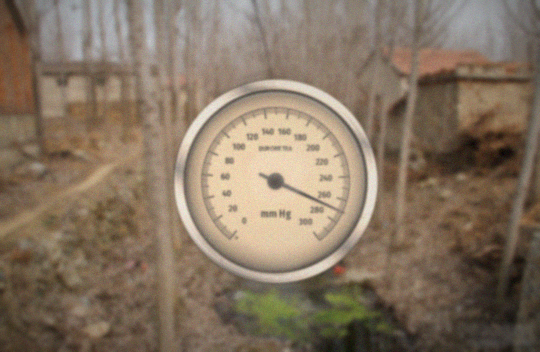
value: **270** mmHg
